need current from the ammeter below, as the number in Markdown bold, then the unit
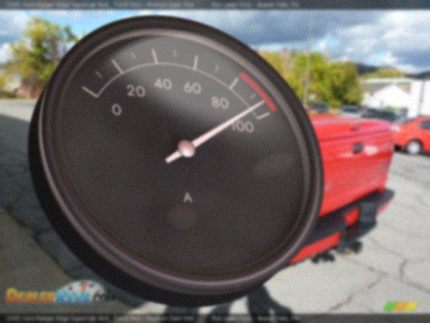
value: **95** A
